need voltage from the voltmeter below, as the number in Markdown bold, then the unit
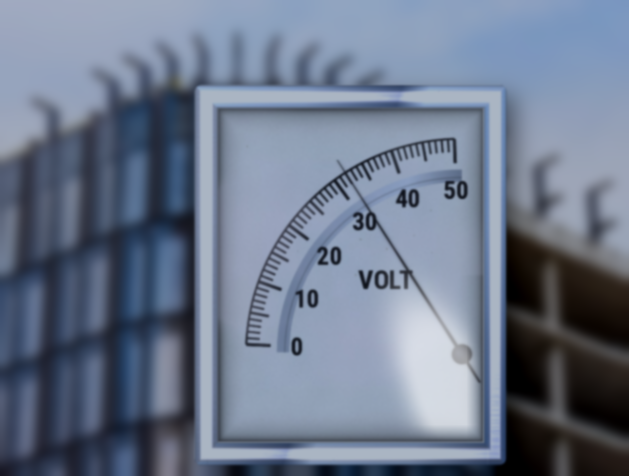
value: **32** V
